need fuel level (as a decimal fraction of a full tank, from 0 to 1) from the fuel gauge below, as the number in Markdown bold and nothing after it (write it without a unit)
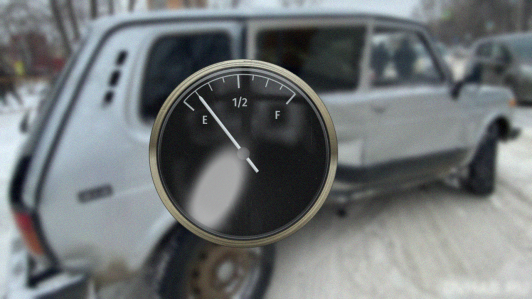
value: **0.125**
